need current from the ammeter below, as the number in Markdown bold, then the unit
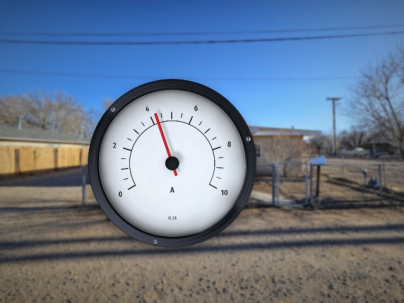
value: **4.25** A
